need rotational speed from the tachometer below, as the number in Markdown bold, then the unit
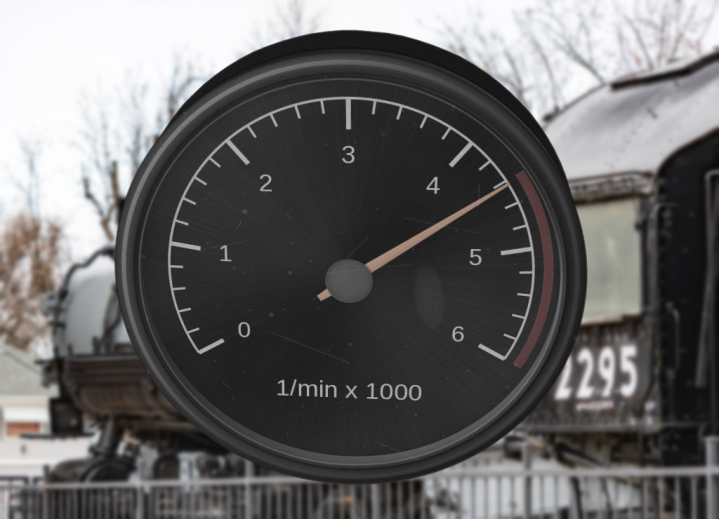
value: **4400** rpm
